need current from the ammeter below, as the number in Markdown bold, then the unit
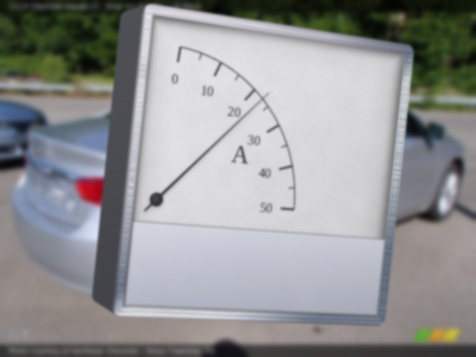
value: **22.5** A
